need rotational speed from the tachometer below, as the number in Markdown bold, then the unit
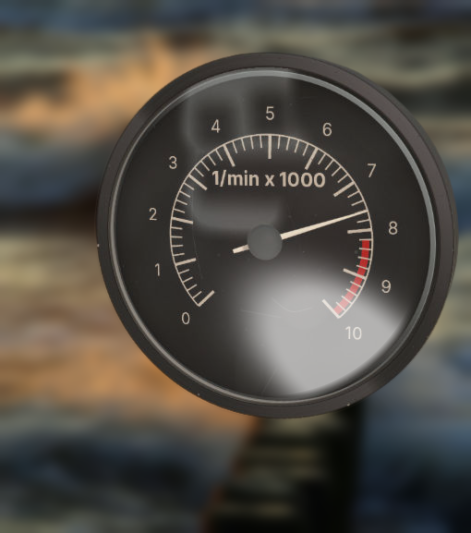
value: **7600** rpm
